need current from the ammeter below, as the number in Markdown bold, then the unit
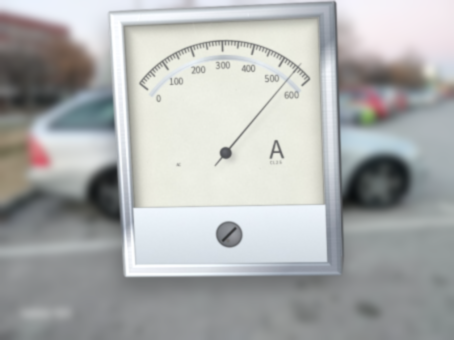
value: **550** A
